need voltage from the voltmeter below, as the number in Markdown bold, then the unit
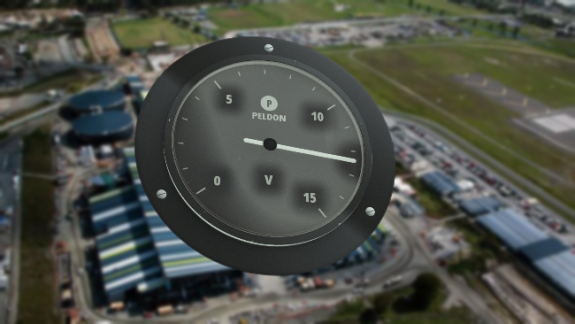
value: **12.5** V
